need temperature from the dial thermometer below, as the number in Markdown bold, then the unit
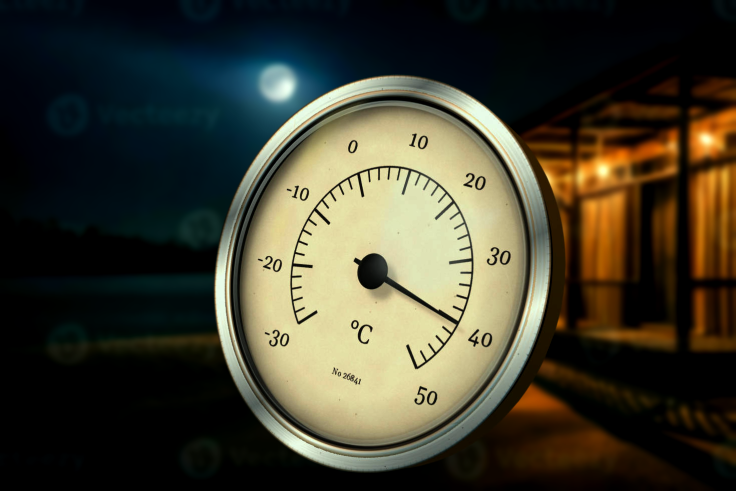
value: **40** °C
